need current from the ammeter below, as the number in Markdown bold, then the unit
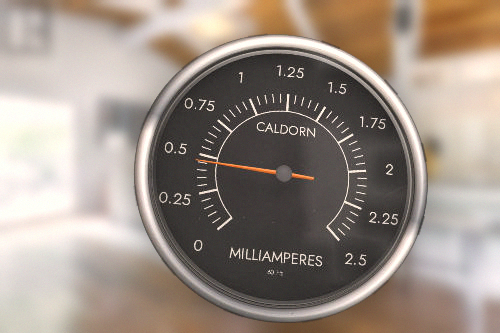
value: **0.45** mA
